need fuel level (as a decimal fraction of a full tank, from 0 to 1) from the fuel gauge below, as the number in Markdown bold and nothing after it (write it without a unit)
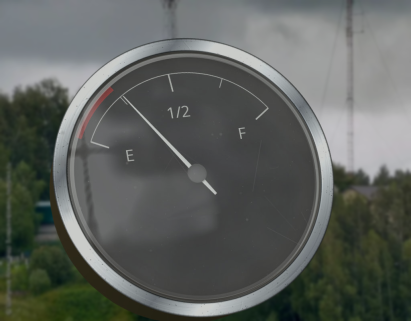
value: **0.25**
